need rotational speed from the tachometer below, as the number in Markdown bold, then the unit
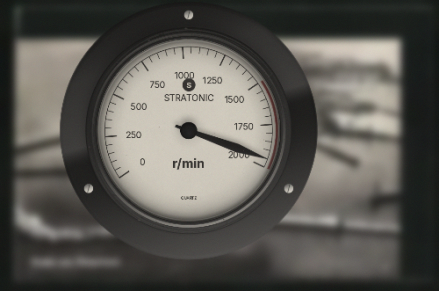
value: **1950** rpm
